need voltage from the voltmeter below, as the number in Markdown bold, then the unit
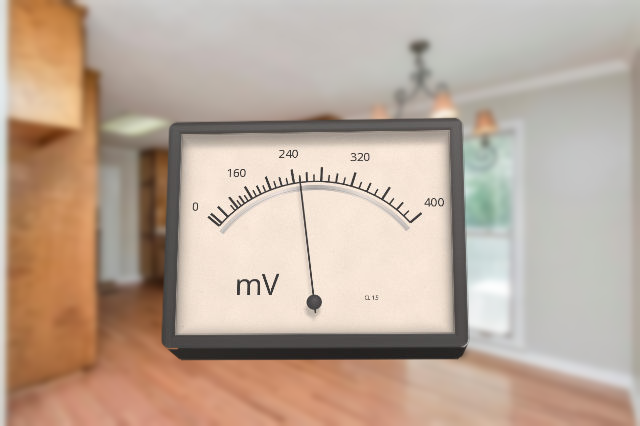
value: **250** mV
